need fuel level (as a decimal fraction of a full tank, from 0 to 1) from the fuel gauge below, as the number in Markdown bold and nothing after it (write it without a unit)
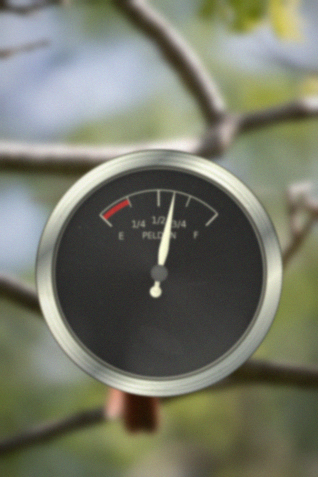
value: **0.625**
